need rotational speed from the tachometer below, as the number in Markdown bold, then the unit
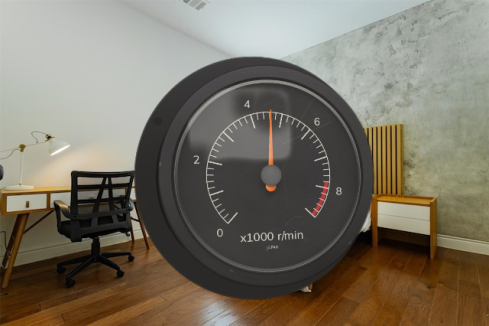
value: **4600** rpm
